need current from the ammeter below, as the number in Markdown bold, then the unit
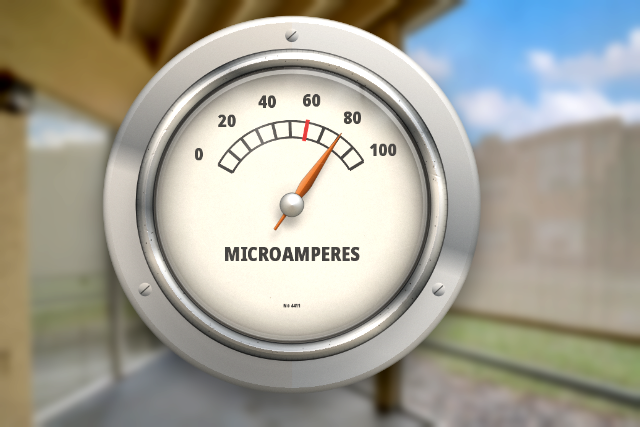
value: **80** µA
